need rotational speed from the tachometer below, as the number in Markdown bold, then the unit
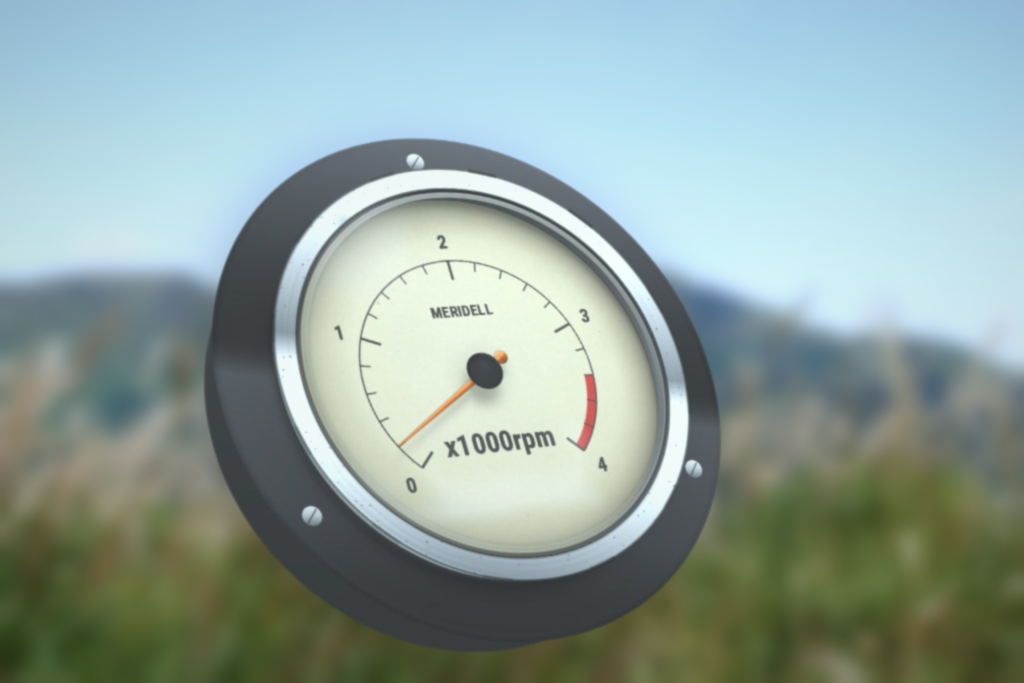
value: **200** rpm
